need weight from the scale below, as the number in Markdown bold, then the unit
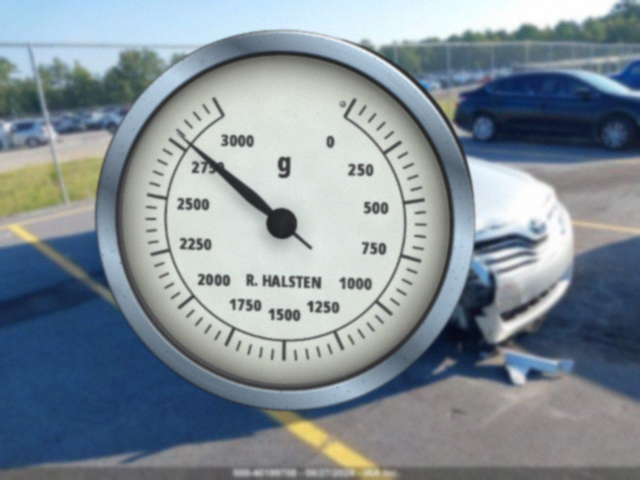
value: **2800** g
